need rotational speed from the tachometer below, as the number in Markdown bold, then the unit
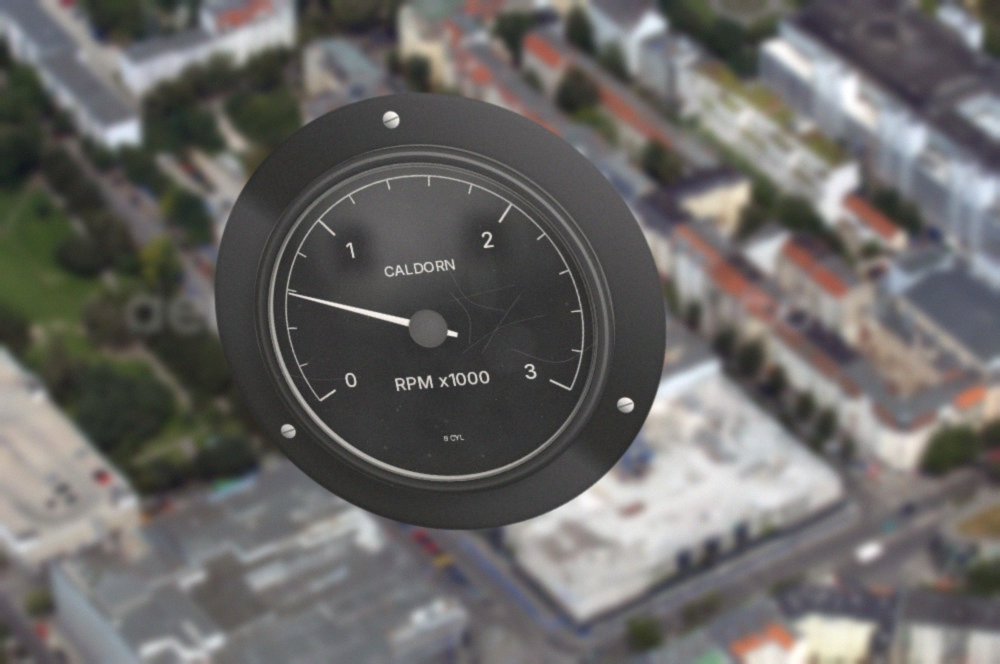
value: **600** rpm
